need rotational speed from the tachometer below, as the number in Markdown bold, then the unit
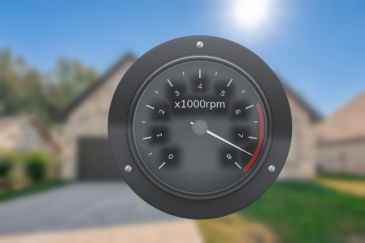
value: **7500** rpm
